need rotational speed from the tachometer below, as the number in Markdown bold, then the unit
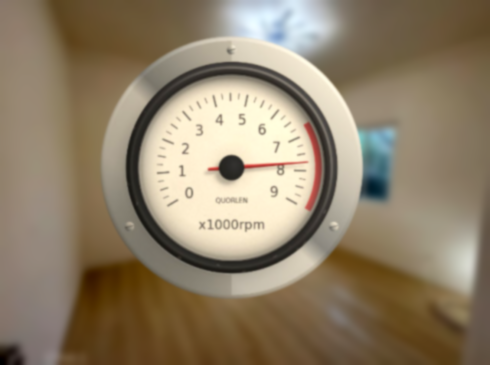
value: **7750** rpm
